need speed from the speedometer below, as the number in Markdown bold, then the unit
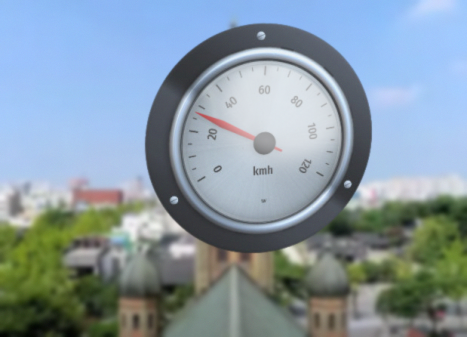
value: **27.5** km/h
